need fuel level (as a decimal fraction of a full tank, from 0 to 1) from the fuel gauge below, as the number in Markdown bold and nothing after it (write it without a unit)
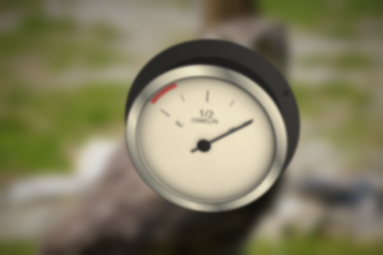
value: **1**
